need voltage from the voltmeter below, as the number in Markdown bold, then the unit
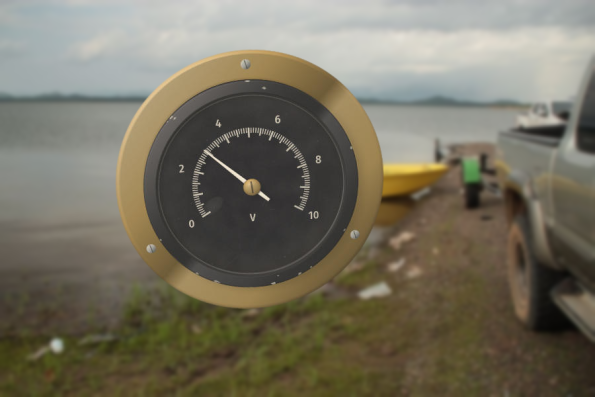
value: **3** V
